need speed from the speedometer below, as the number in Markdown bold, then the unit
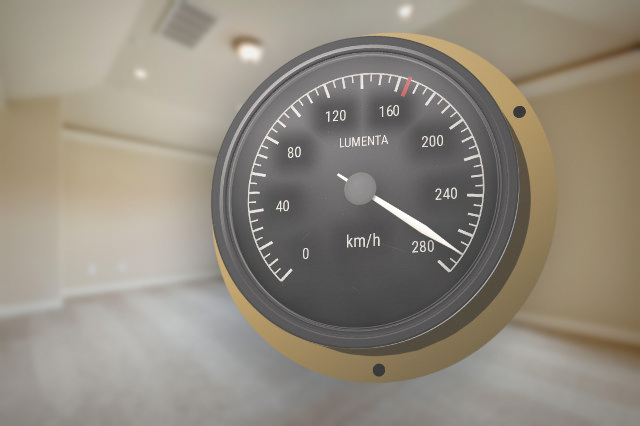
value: **270** km/h
